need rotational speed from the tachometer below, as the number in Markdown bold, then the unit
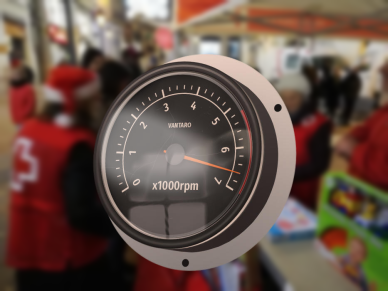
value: **6600** rpm
